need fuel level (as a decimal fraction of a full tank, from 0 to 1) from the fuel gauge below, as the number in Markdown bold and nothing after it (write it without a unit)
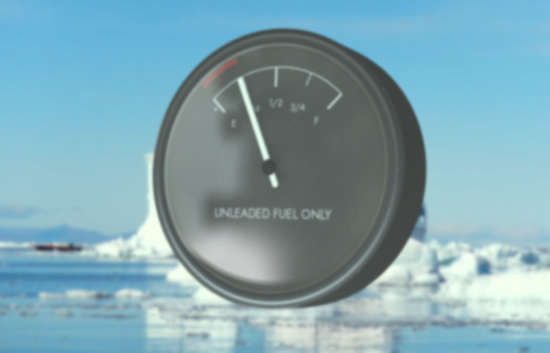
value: **0.25**
